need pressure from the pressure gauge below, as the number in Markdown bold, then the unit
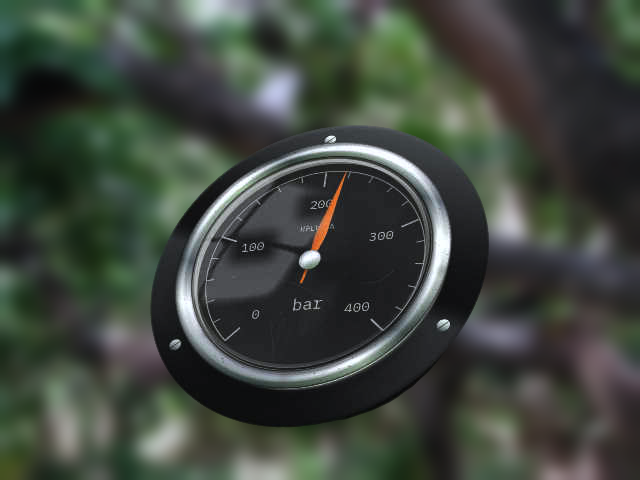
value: **220** bar
